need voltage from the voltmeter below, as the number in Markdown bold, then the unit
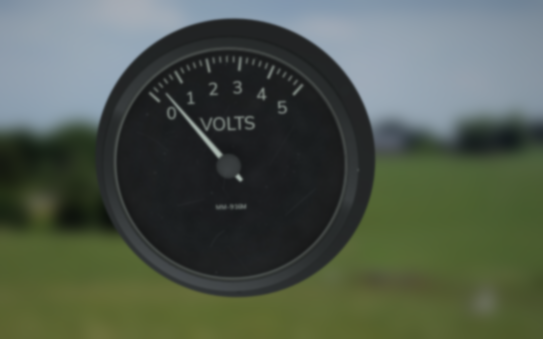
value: **0.4** V
